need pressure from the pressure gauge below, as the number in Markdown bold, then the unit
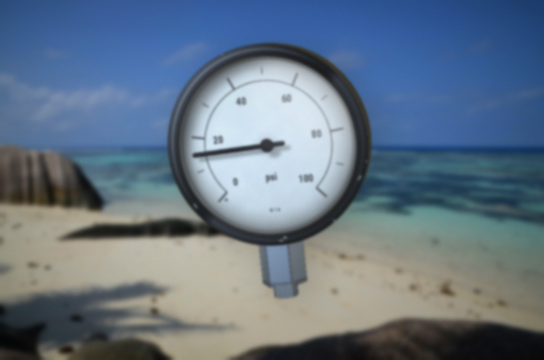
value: **15** psi
